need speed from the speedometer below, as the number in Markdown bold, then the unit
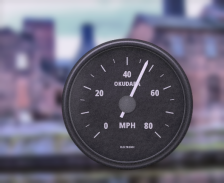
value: **47.5** mph
